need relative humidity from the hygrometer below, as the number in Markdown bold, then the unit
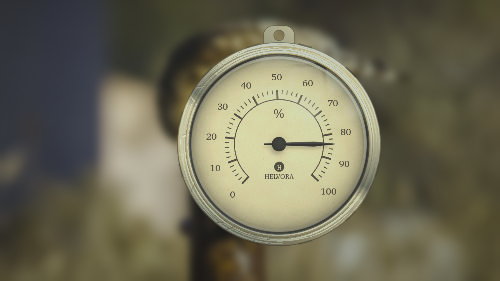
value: **84** %
